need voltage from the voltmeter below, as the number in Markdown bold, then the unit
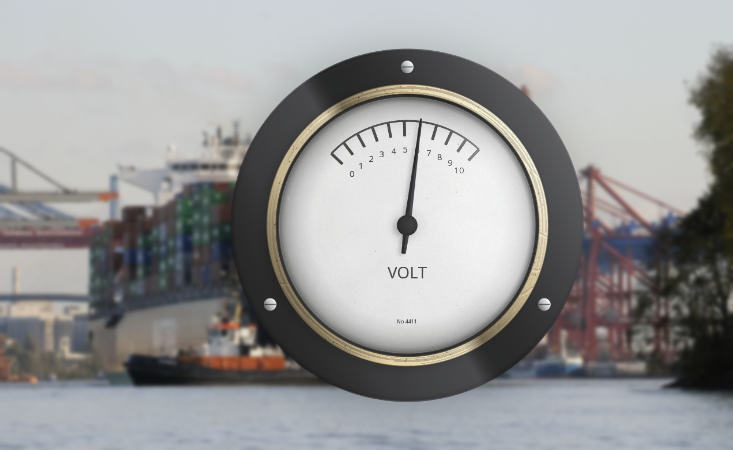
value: **6** V
